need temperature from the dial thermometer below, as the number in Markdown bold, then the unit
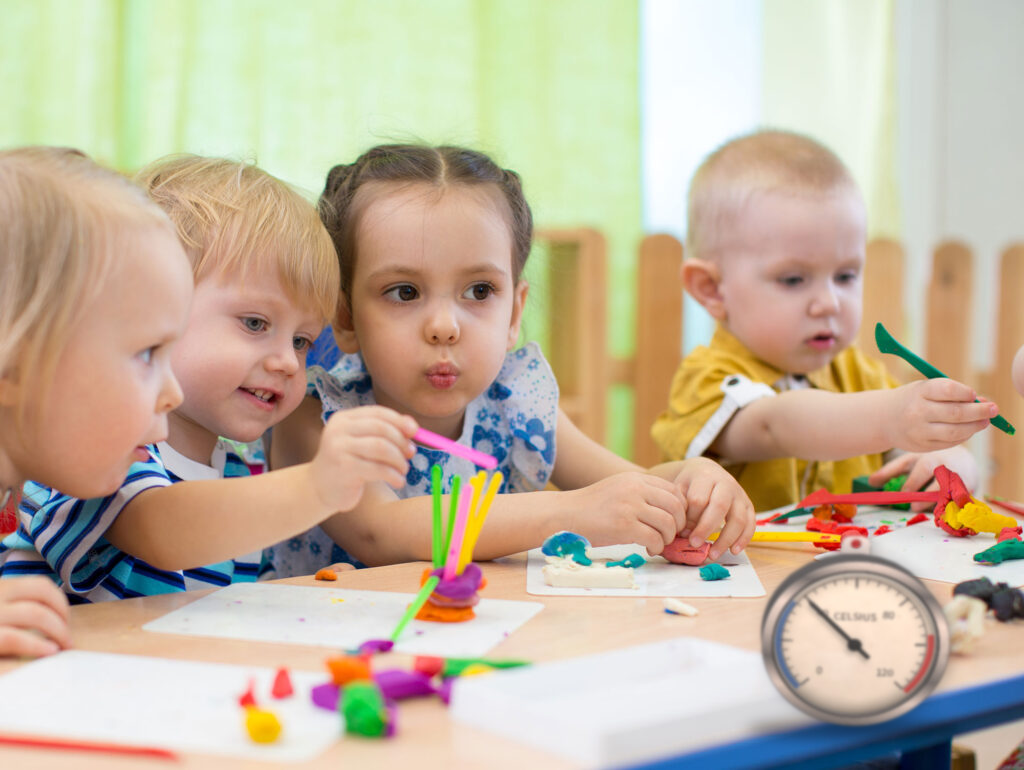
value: **40** °C
